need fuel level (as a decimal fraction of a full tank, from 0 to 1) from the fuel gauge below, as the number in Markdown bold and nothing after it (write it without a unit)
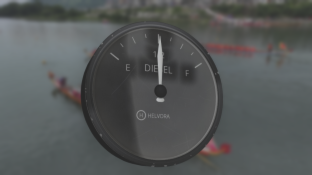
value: **0.5**
